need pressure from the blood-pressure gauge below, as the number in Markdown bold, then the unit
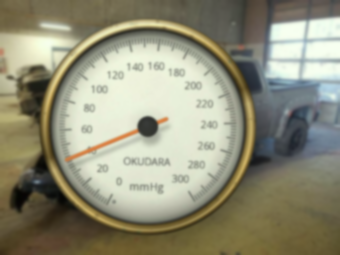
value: **40** mmHg
